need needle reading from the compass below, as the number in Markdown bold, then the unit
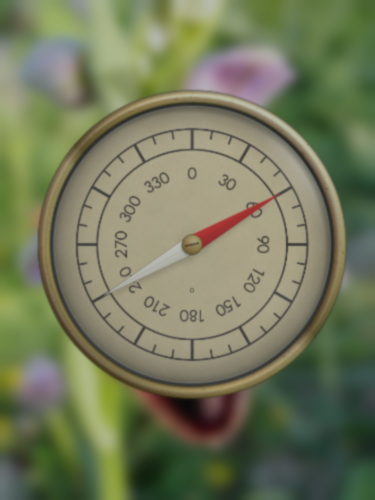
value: **60** °
